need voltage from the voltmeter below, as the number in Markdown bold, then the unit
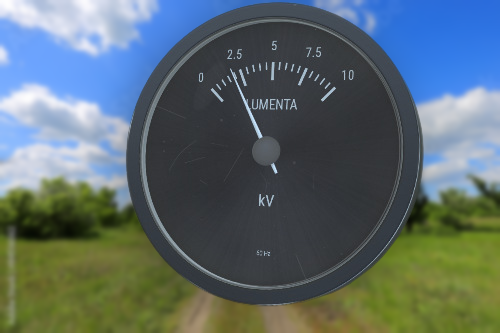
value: **2** kV
